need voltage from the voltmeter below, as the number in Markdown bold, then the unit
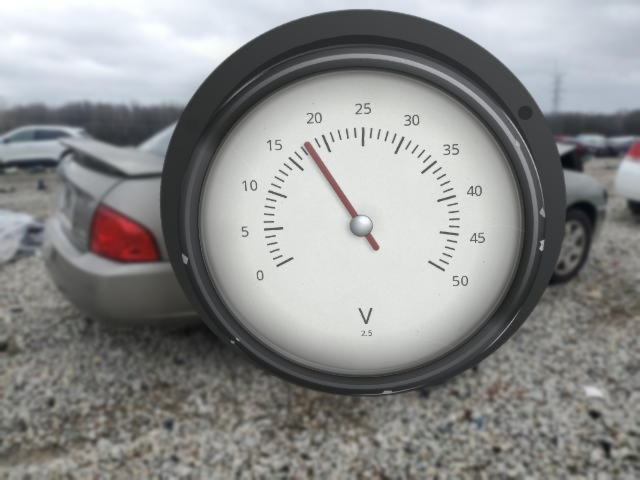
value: **18** V
